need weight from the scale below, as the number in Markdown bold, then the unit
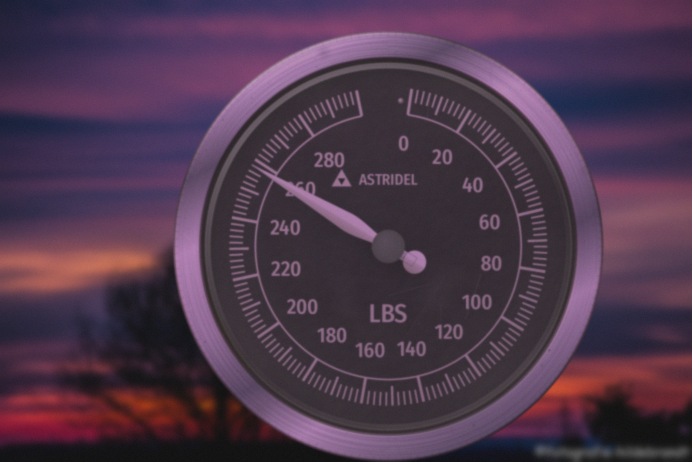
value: **258** lb
